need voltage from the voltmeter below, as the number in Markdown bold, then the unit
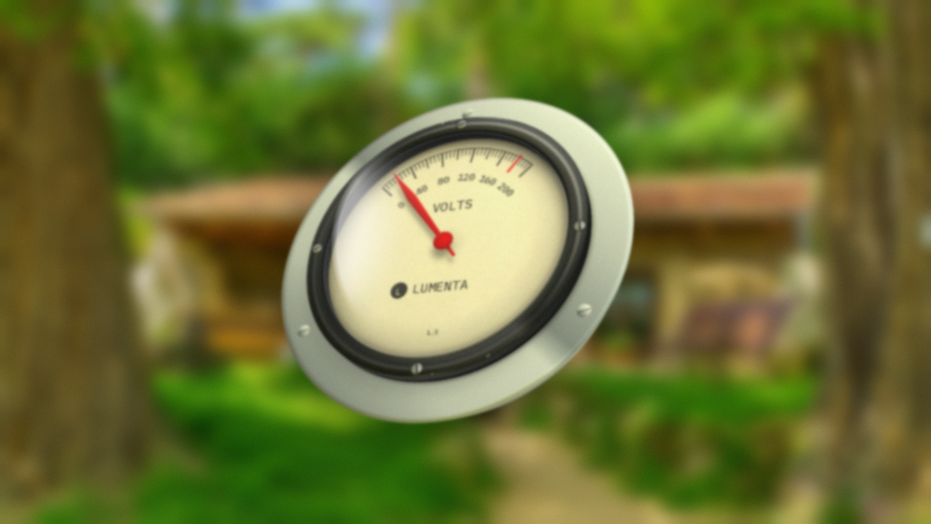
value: **20** V
